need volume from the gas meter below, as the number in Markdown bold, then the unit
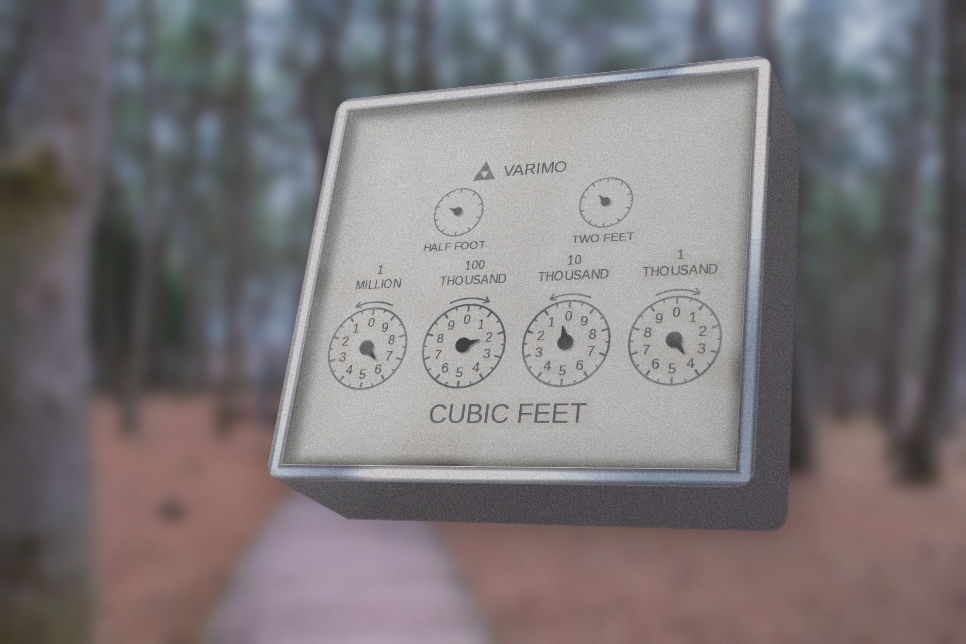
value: **620400** ft³
